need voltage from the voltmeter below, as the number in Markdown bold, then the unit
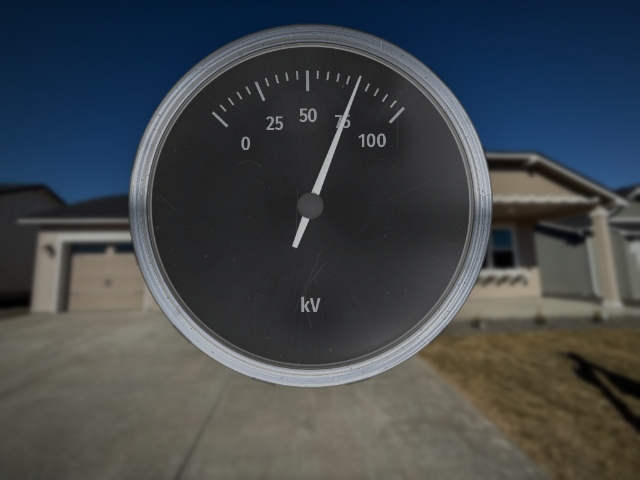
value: **75** kV
